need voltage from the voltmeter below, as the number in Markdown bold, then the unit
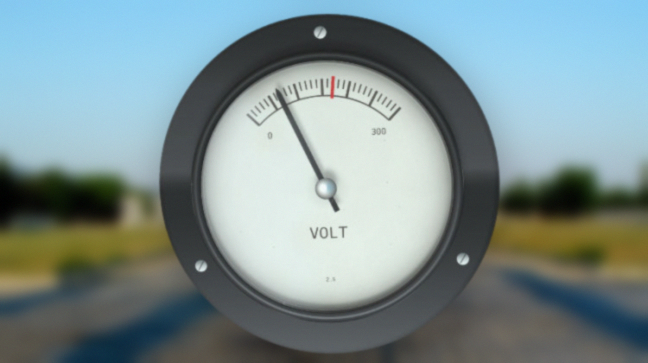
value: **70** V
